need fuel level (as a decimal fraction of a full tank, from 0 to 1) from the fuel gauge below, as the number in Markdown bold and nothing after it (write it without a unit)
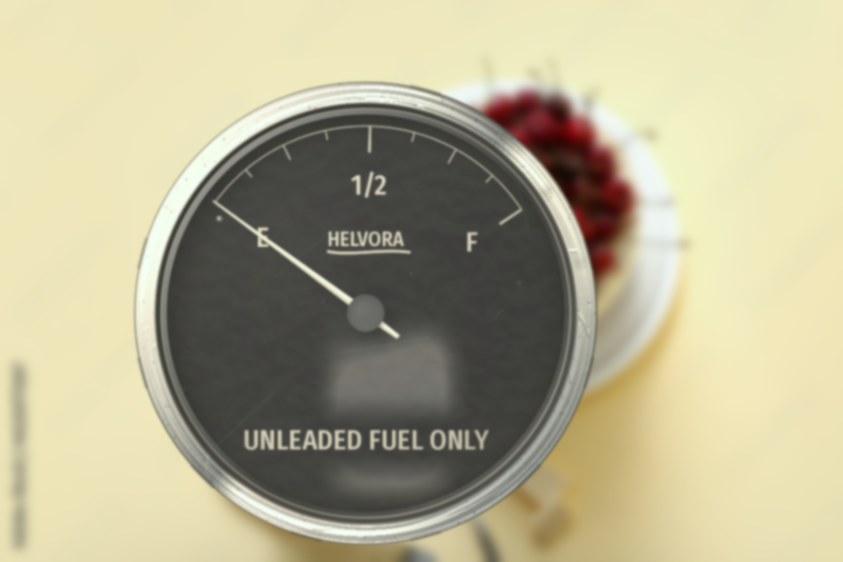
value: **0**
